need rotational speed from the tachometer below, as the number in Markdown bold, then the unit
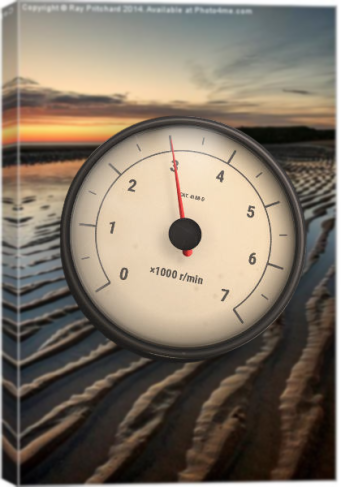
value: **3000** rpm
